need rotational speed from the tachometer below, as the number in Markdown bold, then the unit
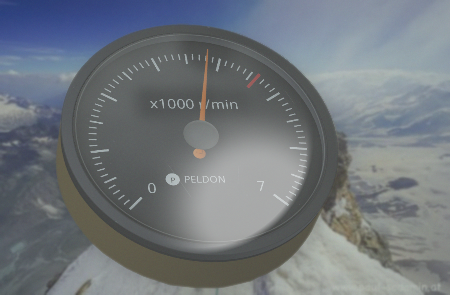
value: **3800** rpm
